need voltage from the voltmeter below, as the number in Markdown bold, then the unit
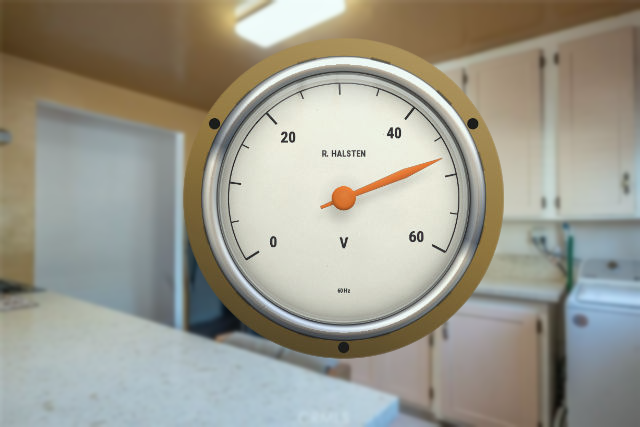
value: **47.5** V
